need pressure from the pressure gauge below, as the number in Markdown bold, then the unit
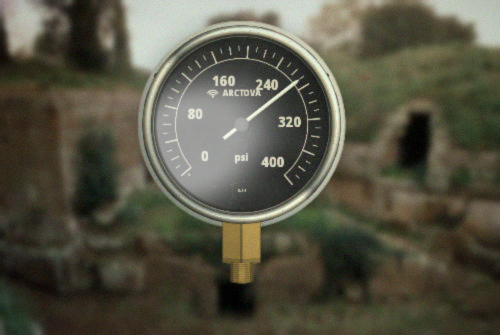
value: **270** psi
